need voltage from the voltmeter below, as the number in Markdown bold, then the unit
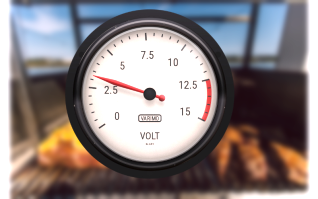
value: **3.25** V
